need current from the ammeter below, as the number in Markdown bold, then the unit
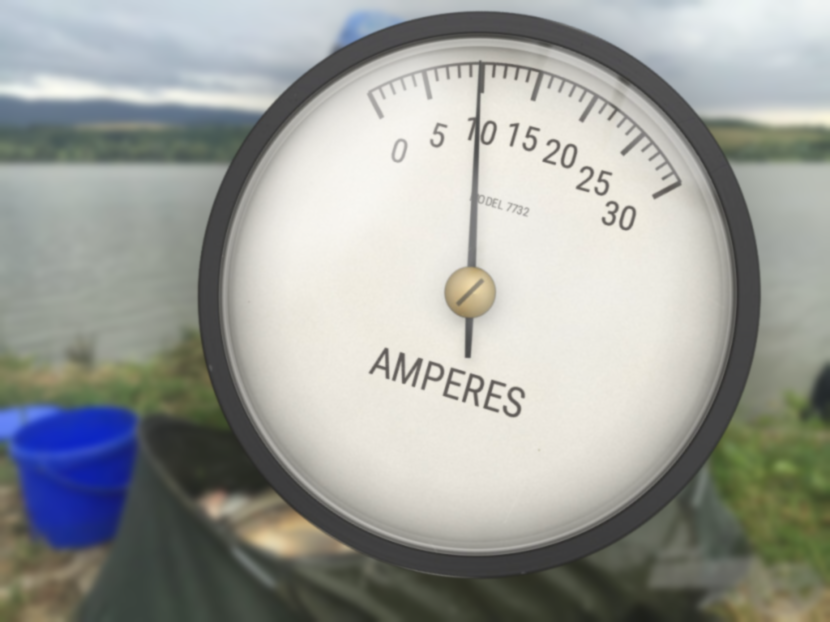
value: **10** A
